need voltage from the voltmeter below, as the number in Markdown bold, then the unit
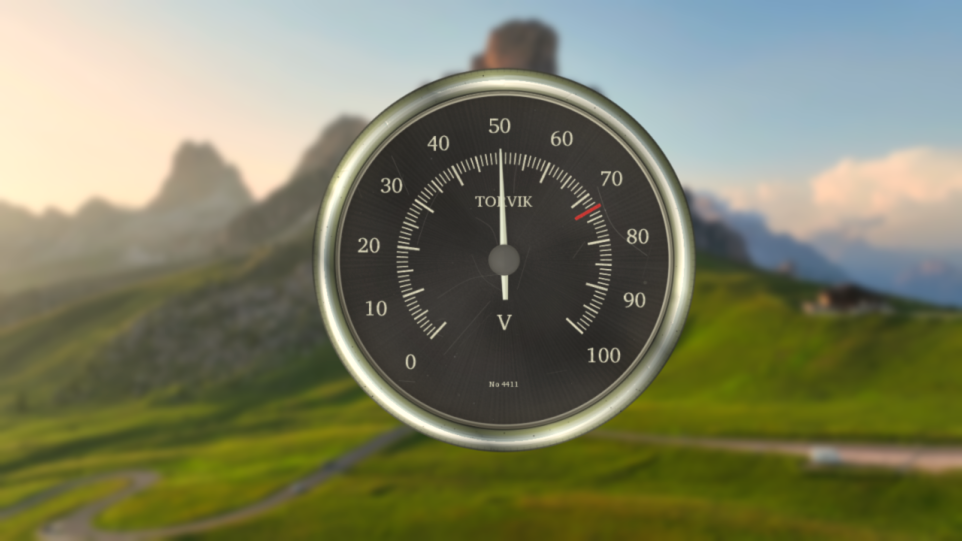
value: **50** V
